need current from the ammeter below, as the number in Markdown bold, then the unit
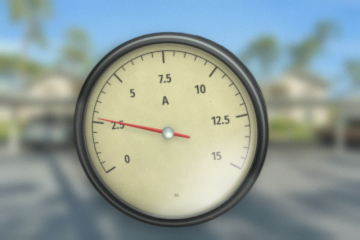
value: **2.75** A
